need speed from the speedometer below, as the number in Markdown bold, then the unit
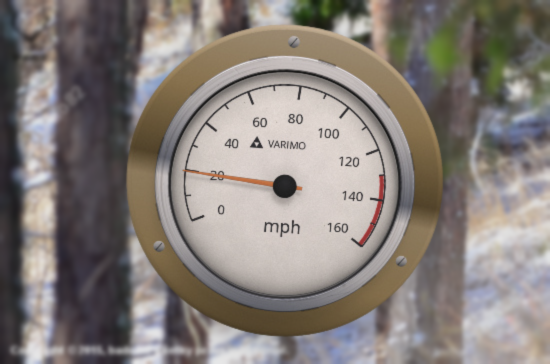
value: **20** mph
